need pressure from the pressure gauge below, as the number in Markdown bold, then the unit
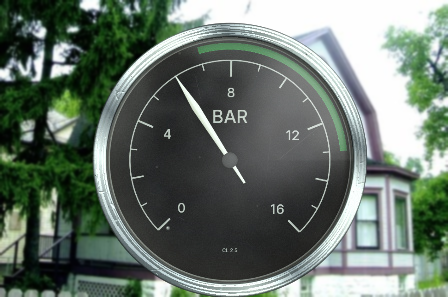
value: **6** bar
